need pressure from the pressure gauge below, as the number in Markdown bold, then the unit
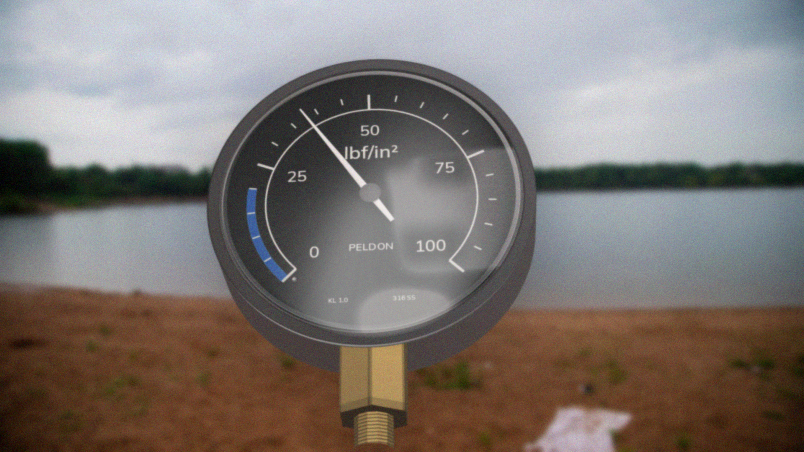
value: **37.5** psi
